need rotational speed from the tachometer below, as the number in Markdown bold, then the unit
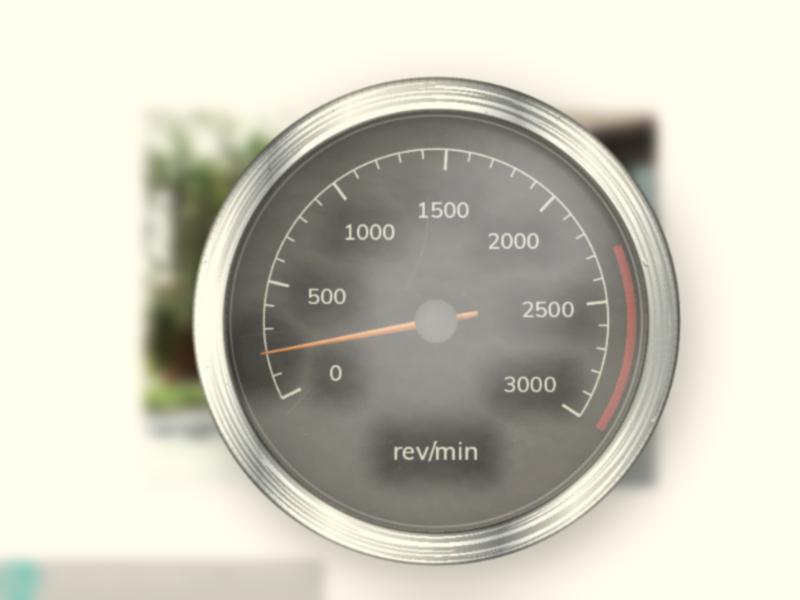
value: **200** rpm
